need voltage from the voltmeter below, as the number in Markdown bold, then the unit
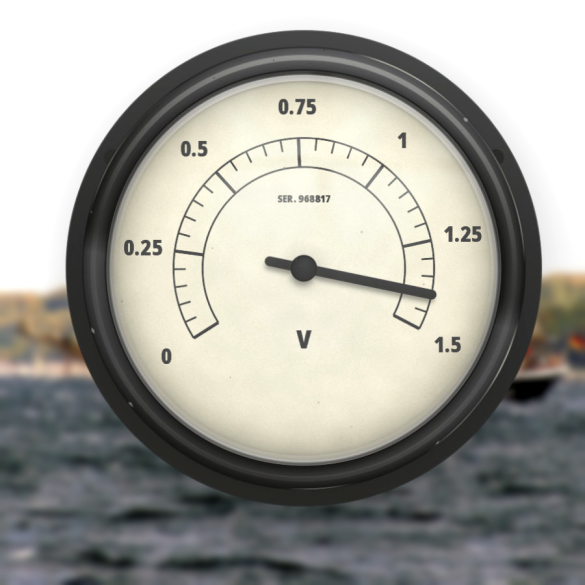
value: **1.4** V
